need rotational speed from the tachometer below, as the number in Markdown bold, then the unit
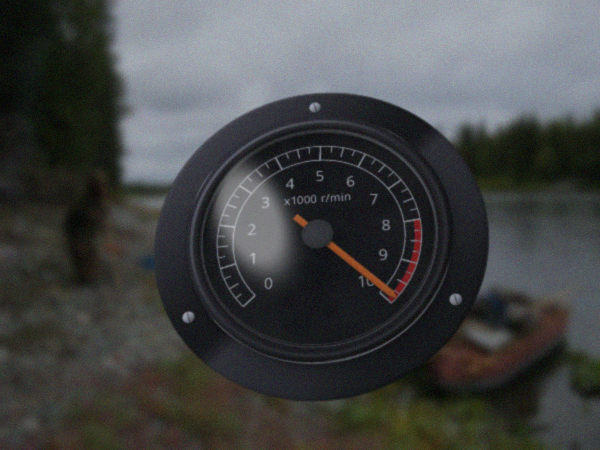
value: **9875** rpm
